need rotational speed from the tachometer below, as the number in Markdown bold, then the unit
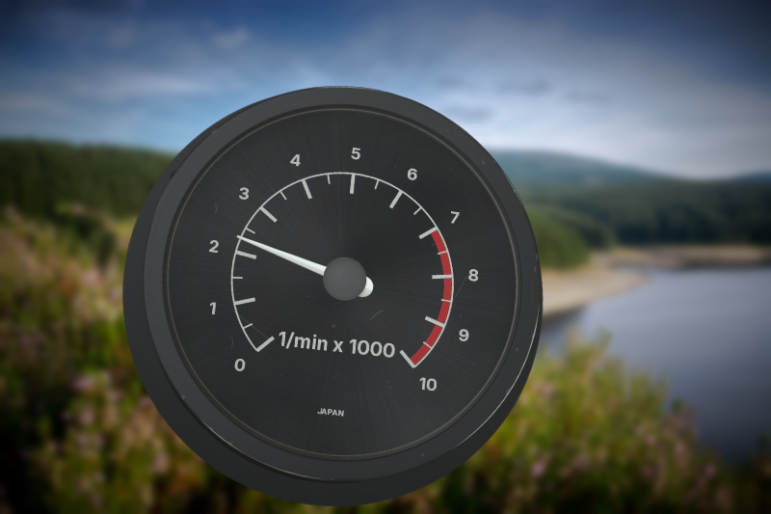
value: **2250** rpm
